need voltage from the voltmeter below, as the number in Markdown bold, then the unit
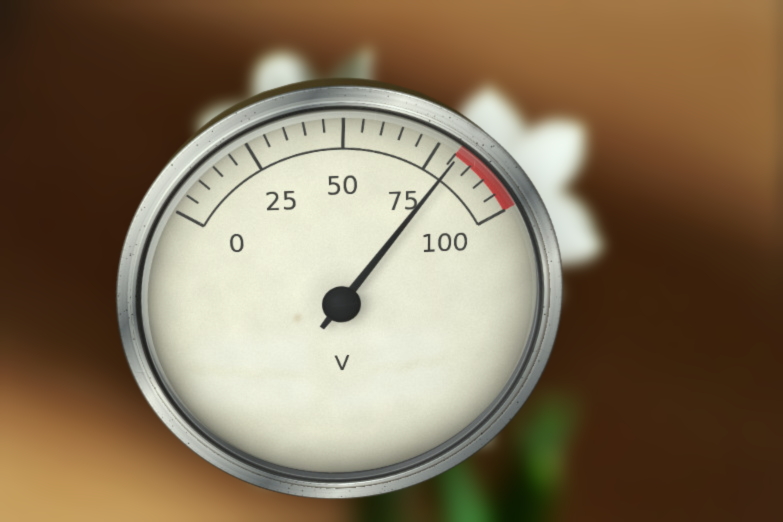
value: **80** V
